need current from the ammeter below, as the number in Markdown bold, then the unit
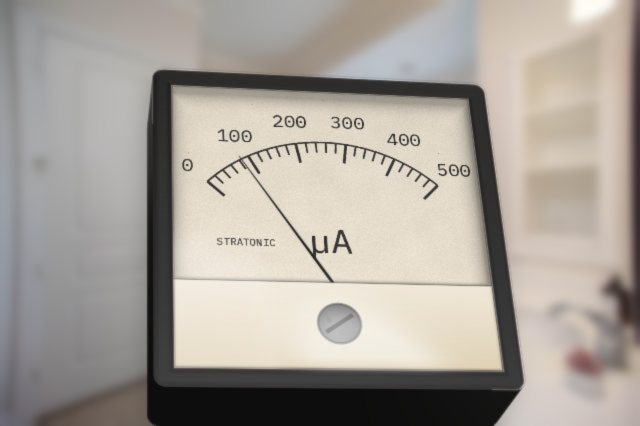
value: **80** µA
